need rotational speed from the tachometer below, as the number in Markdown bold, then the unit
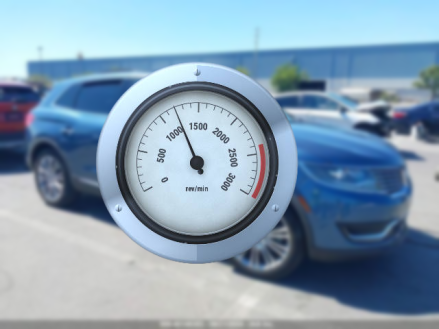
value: **1200** rpm
